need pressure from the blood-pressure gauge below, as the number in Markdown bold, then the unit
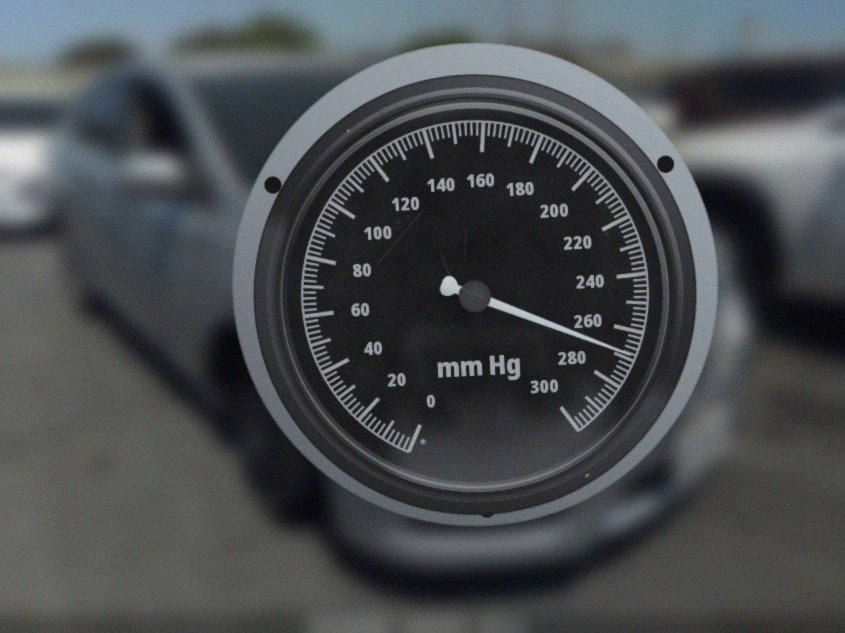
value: **268** mmHg
